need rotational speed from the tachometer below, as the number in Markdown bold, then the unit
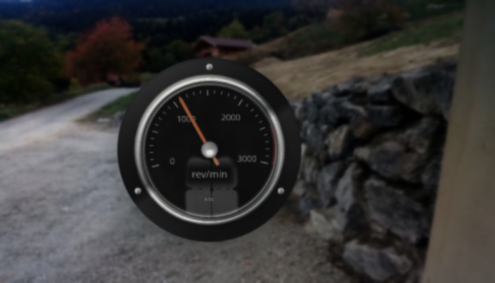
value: **1100** rpm
